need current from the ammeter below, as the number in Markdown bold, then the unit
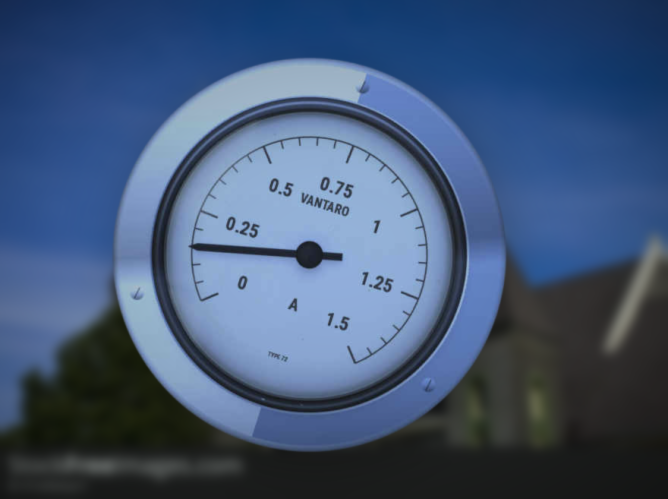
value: **0.15** A
